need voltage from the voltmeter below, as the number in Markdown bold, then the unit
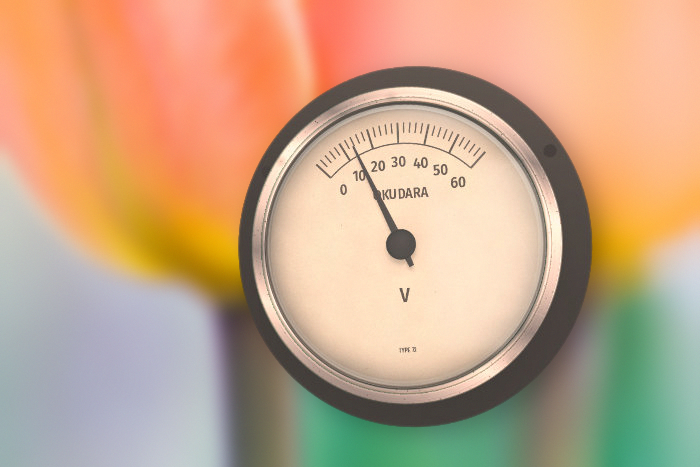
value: **14** V
